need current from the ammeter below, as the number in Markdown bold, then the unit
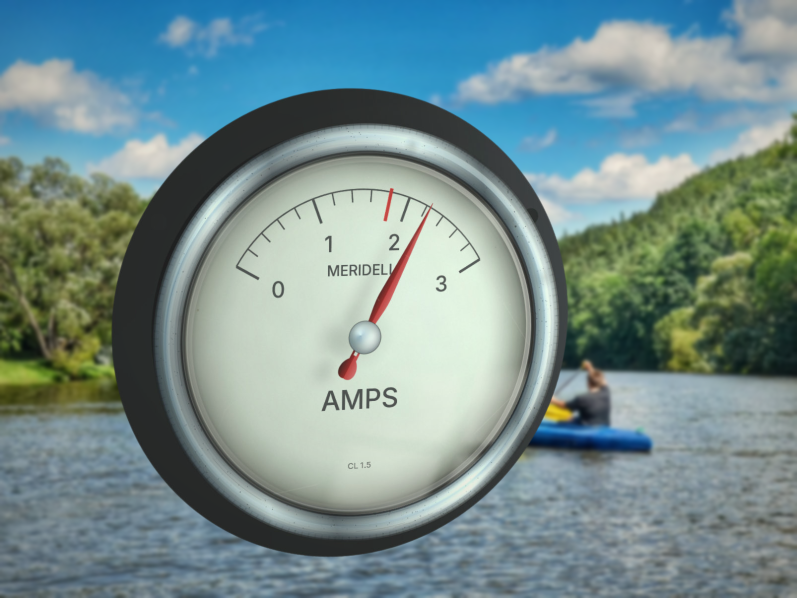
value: **2.2** A
